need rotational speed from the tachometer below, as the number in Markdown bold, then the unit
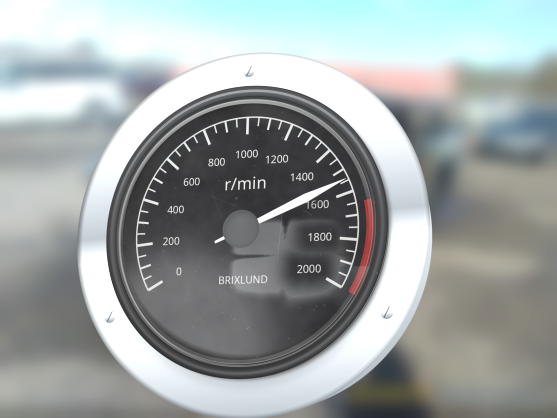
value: **1550** rpm
